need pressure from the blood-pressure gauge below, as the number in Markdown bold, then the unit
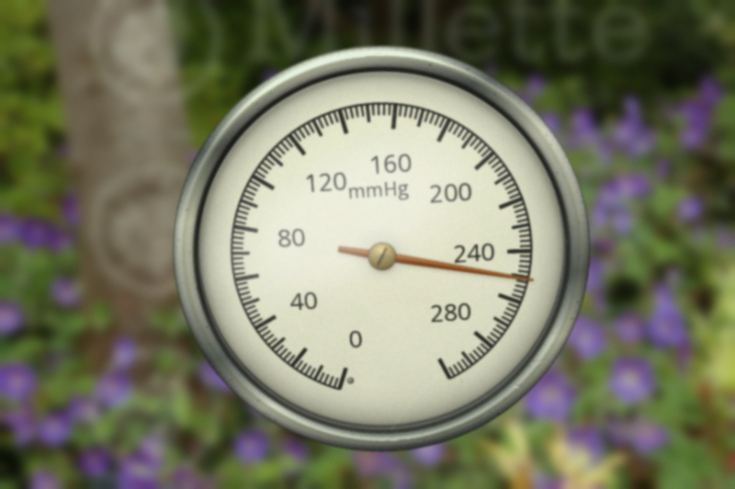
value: **250** mmHg
